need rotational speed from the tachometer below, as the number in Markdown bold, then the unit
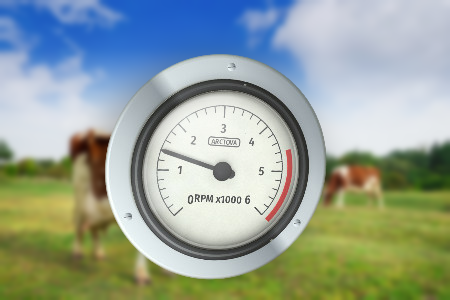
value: **1400** rpm
